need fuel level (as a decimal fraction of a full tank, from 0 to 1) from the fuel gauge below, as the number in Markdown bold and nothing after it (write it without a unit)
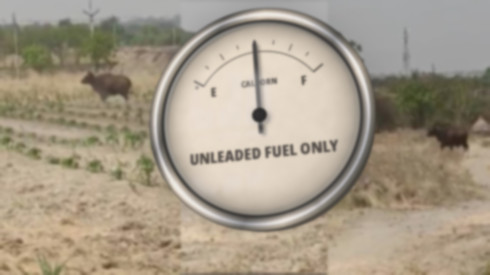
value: **0.5**
